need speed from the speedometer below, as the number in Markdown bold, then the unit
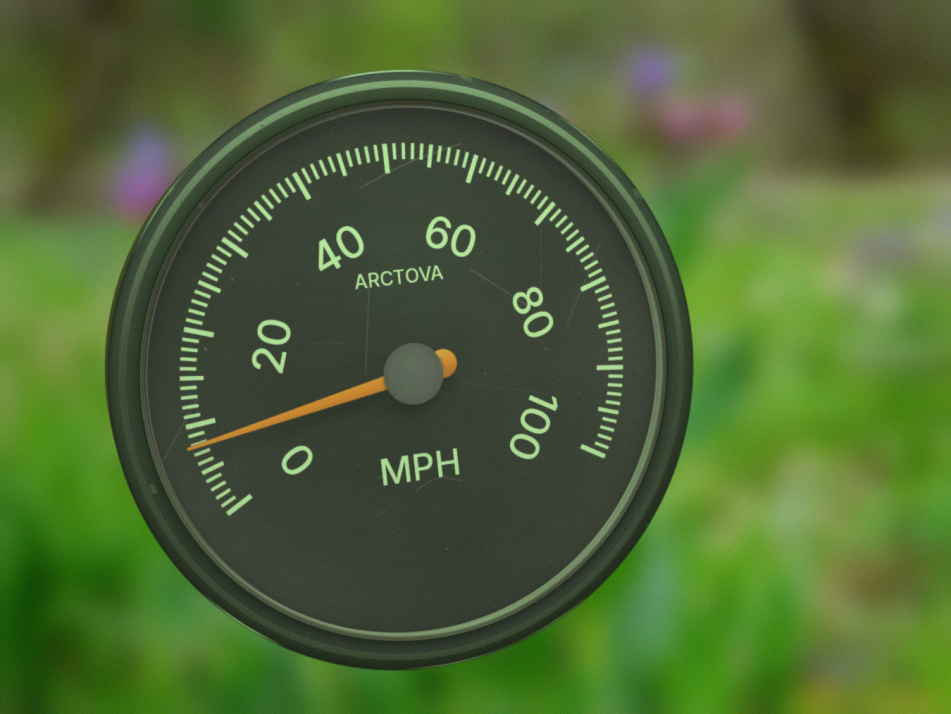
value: **8** mph
